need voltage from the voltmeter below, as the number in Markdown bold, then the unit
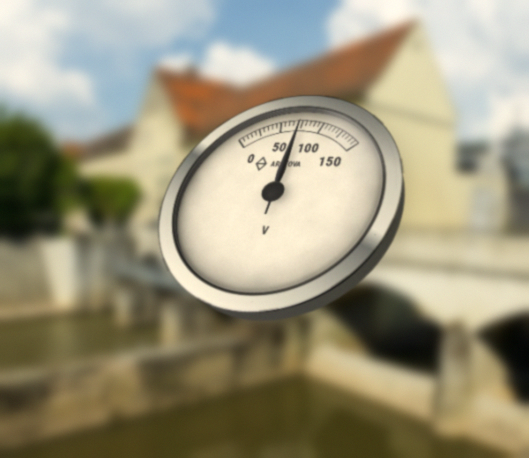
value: **75** V
